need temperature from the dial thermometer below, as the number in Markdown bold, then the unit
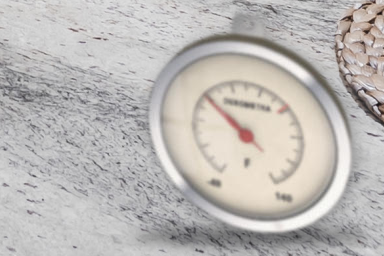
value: **20** °F
